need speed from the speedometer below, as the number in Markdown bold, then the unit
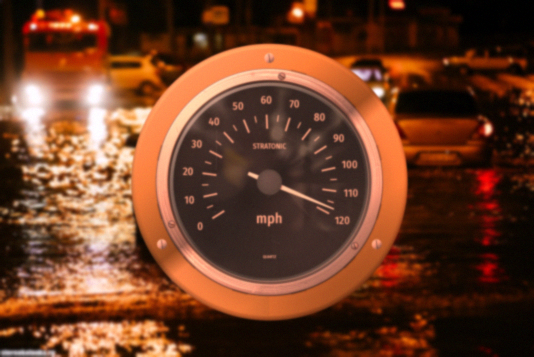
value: **117.5** mph
